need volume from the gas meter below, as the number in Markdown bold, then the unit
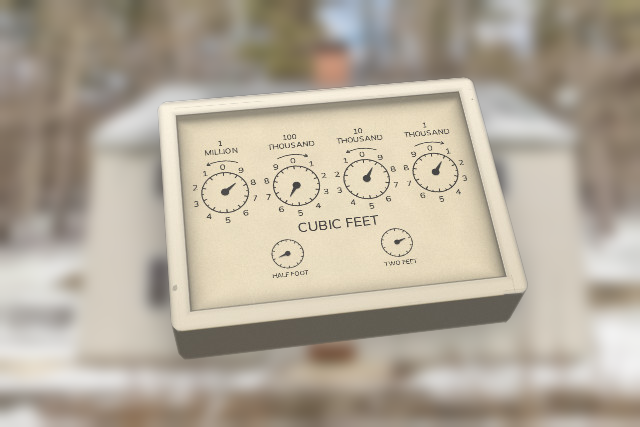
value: **859100** ft³
